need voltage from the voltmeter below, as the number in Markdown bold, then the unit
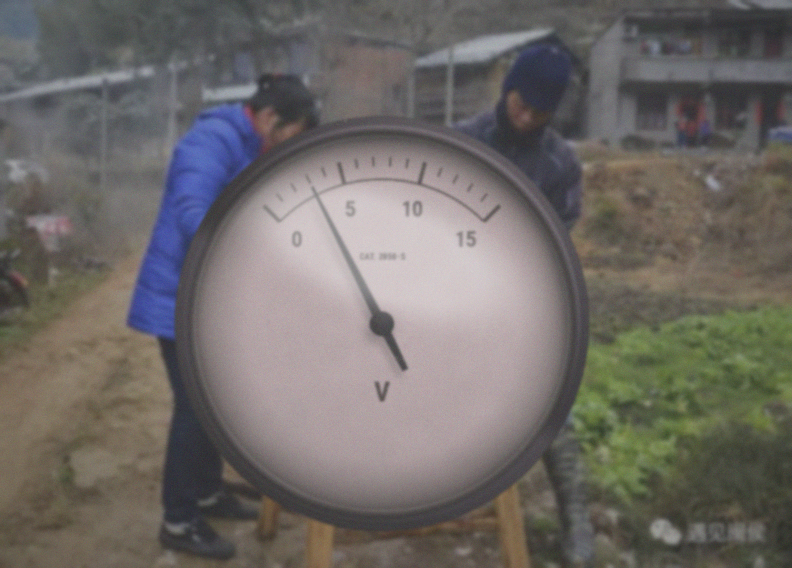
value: **3** V
